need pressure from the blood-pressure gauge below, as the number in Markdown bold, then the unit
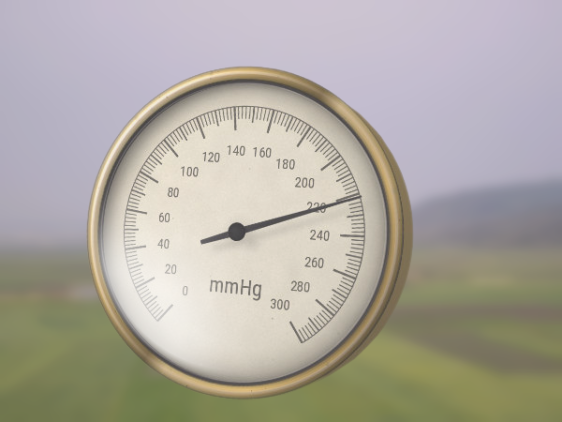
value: **222** mmHg
